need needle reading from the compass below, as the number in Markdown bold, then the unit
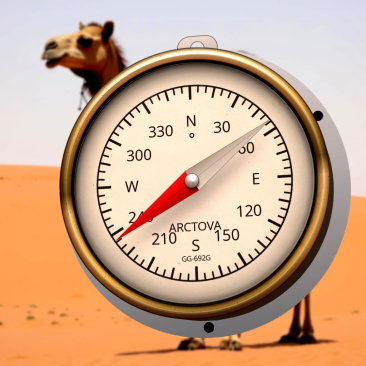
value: **235** °
